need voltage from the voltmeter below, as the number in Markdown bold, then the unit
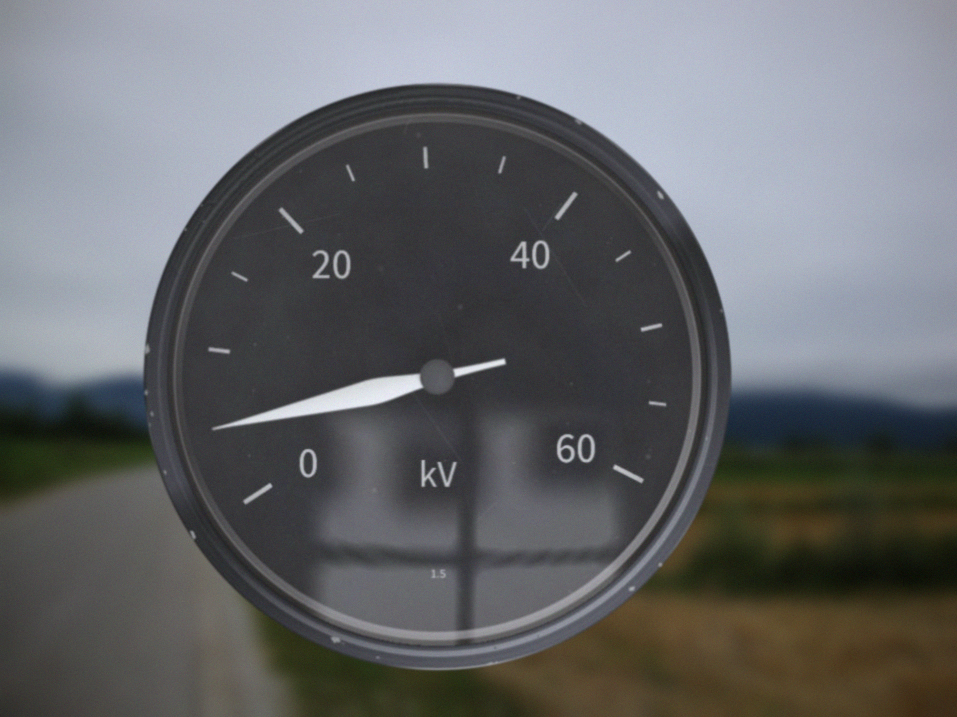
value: **5** kV
